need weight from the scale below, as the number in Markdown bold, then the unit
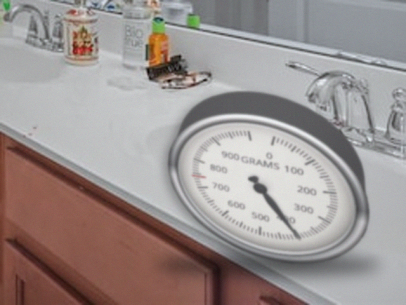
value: **400** g
